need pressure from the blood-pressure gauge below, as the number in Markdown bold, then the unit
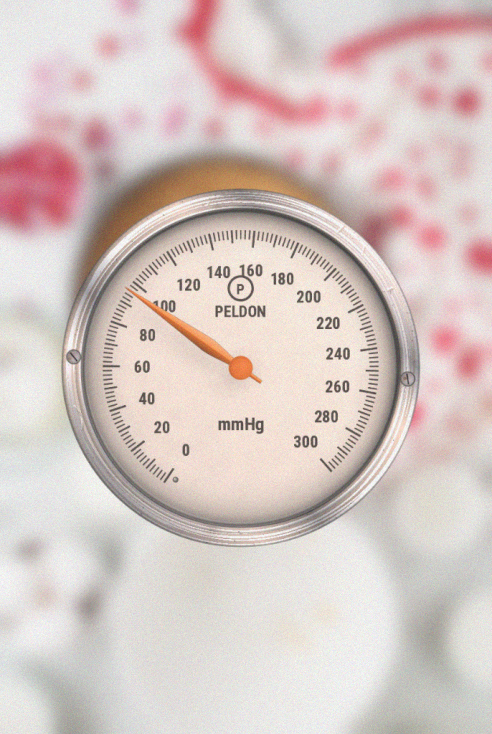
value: **96** mmHg
